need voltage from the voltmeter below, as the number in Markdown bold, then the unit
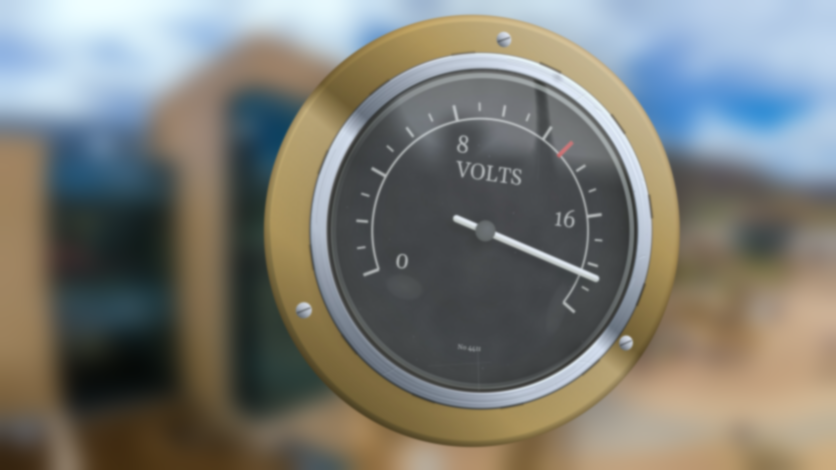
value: **18.5** V
